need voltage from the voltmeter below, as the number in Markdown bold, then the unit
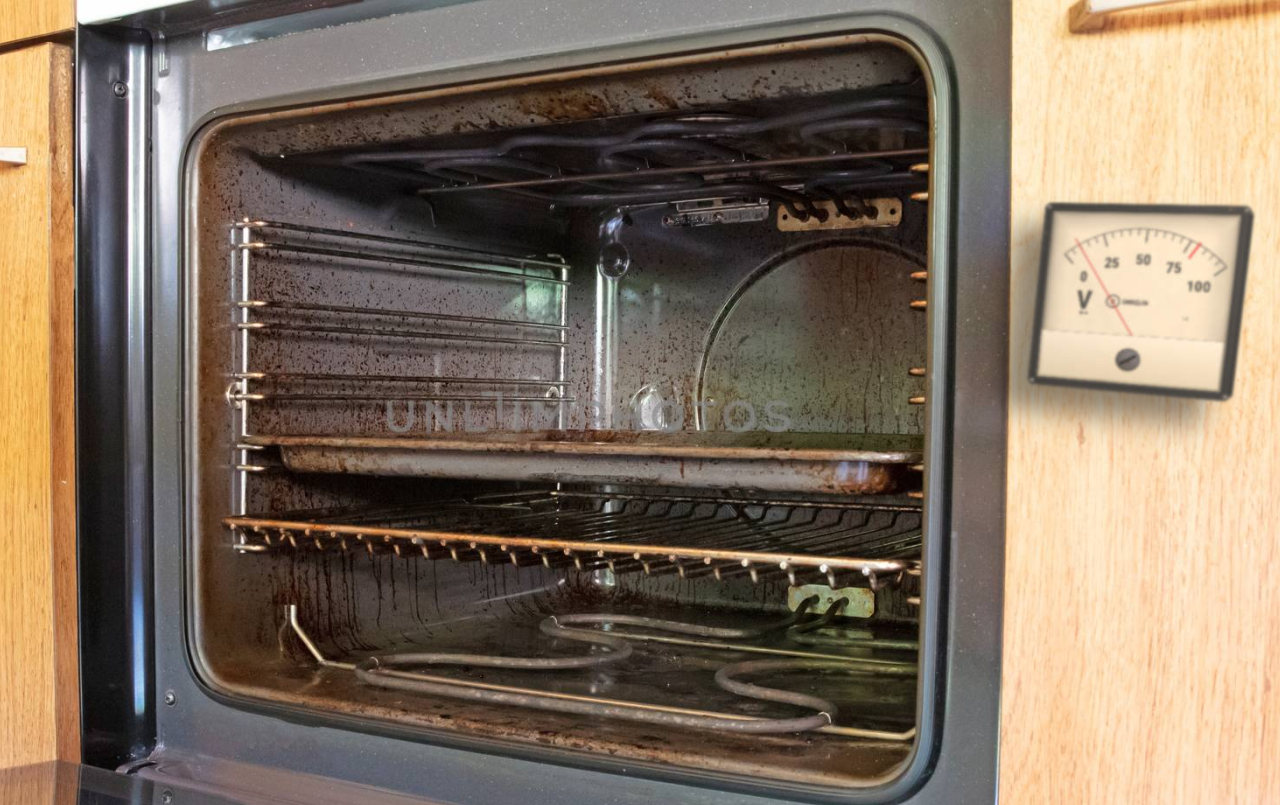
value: **10** V
